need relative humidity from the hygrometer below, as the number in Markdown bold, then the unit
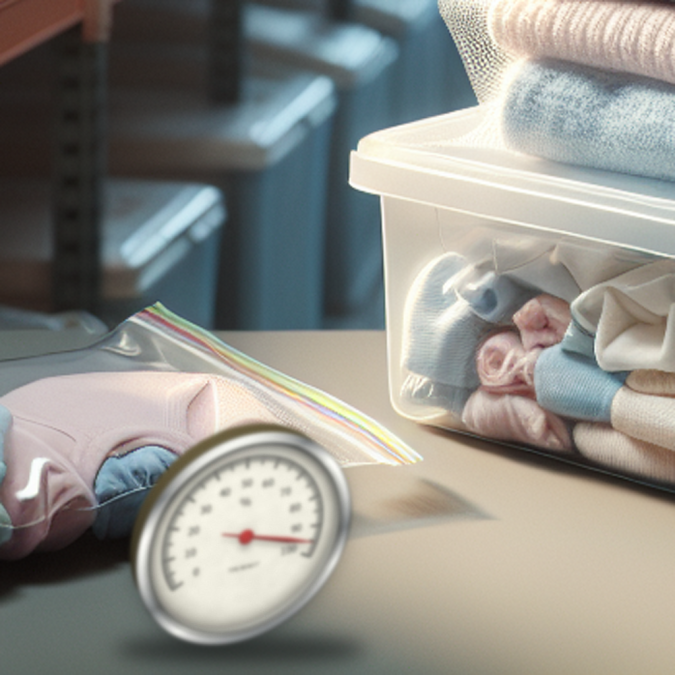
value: **95** %
